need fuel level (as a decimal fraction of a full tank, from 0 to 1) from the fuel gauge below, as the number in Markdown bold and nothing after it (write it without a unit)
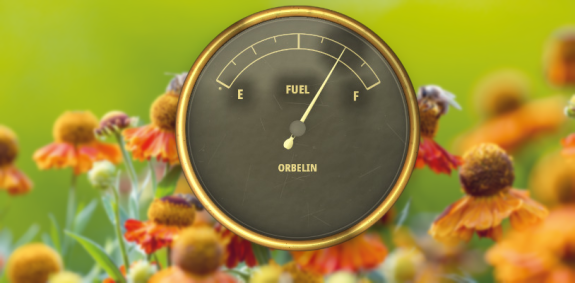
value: **0.75**
